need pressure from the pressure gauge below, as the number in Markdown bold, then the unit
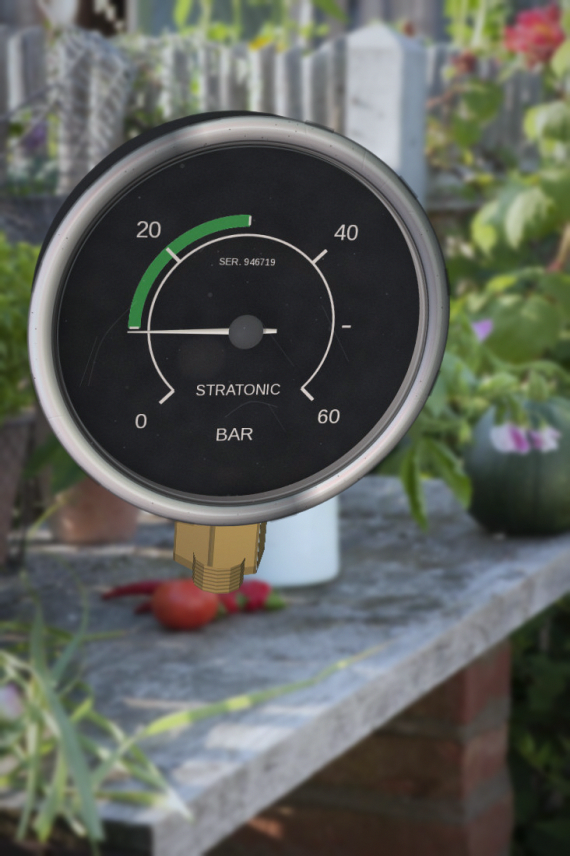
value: **10** bar
